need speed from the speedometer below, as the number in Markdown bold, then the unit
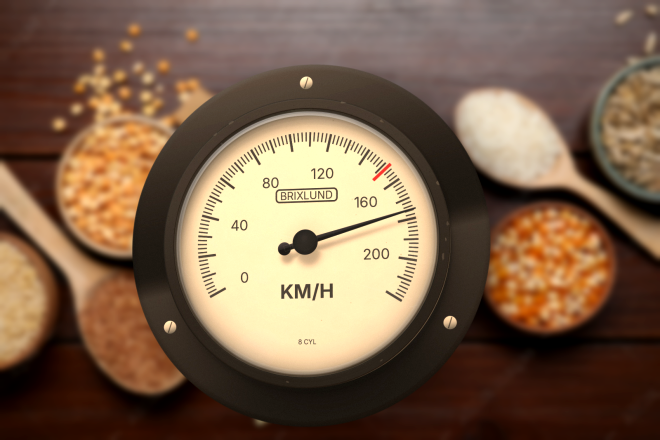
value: **176** km/h
